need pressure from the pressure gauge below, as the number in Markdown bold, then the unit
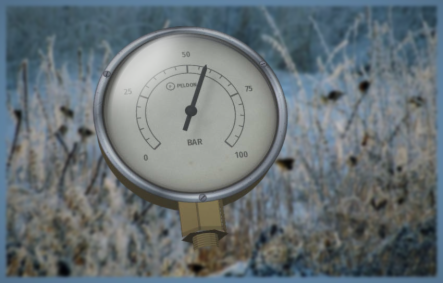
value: **57.5** bar
